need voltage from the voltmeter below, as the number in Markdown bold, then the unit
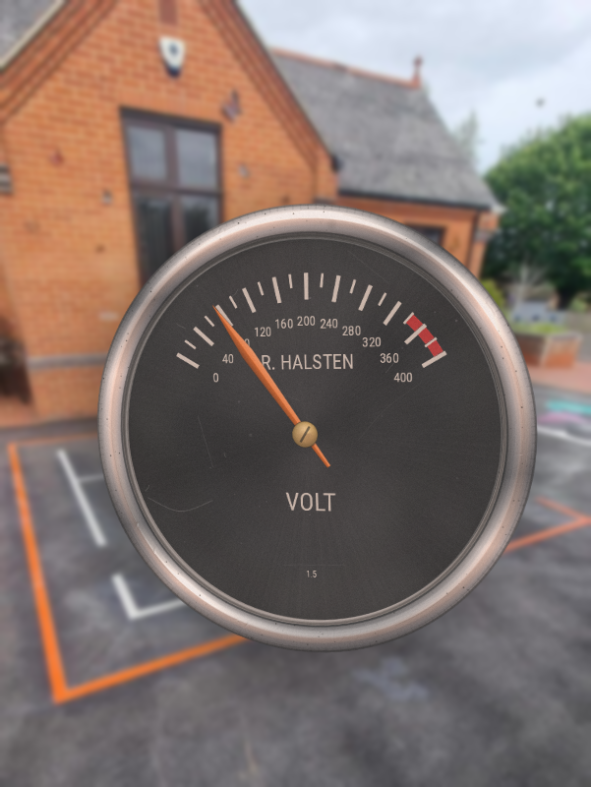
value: **80** V
